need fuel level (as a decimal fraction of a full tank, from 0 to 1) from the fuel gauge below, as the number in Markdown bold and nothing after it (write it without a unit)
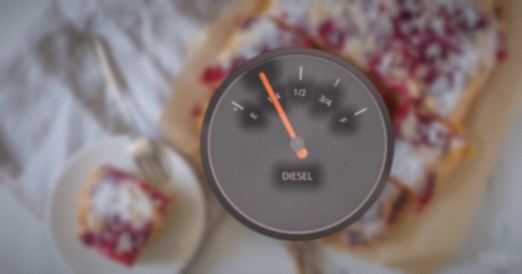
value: **0.25**
